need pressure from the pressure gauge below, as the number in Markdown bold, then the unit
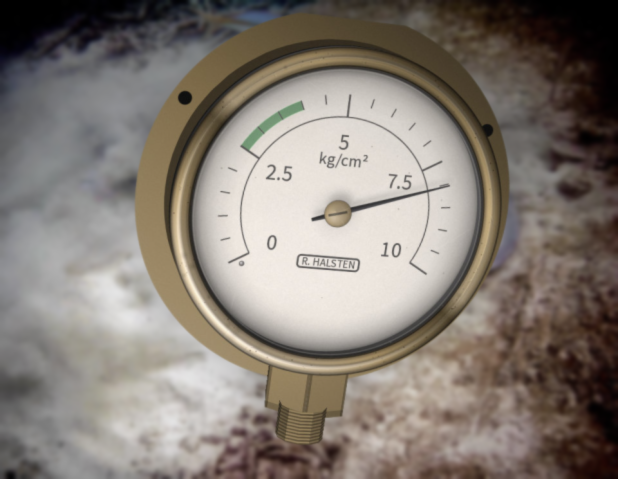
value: **8** kg/cm²
